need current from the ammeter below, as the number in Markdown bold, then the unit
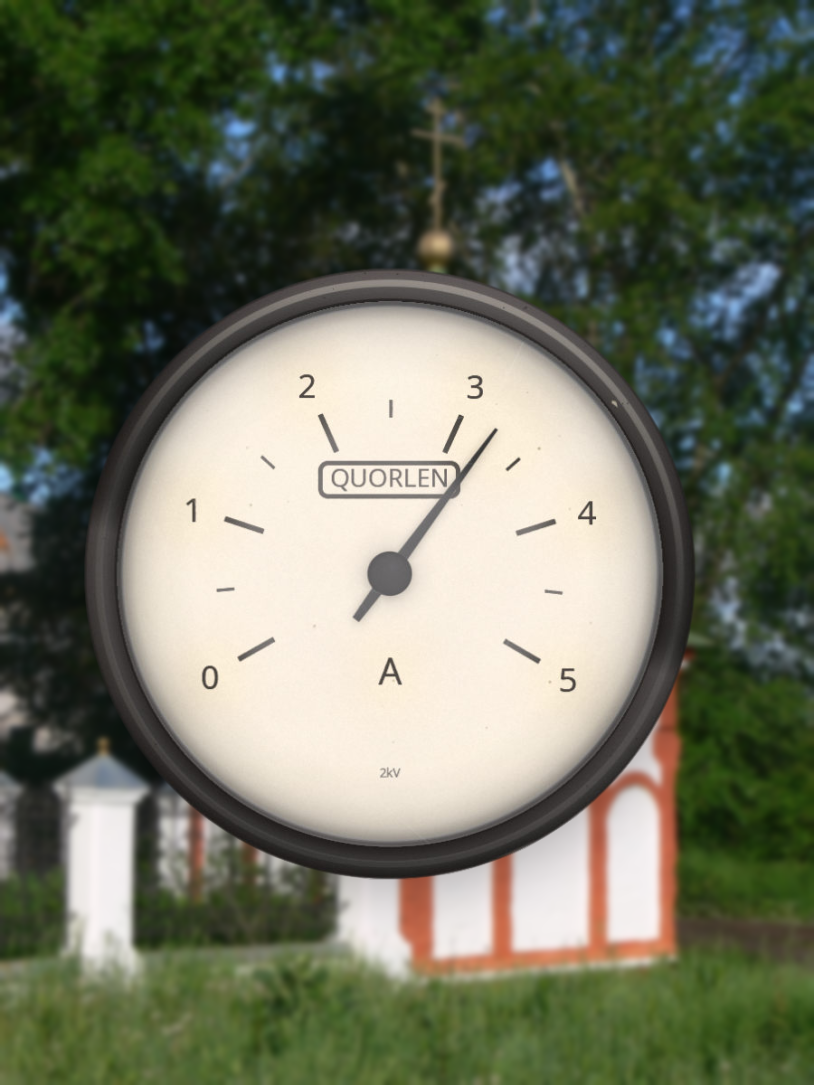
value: **3.25** A
